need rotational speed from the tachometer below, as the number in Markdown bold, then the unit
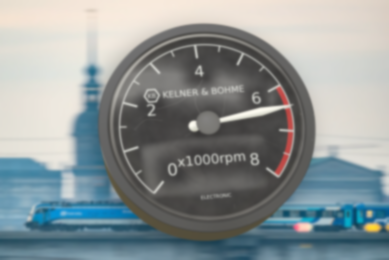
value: **6500** rpm
